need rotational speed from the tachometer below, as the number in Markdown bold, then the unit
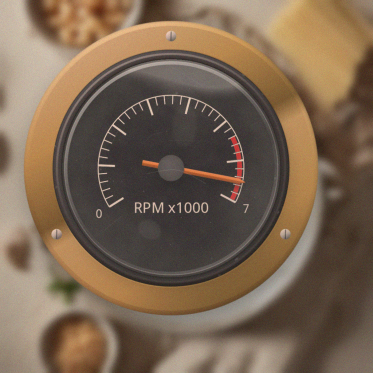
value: **6500** rpm
